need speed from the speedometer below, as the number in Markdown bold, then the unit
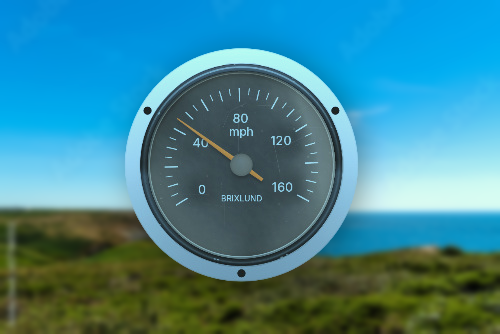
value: **45** mph
